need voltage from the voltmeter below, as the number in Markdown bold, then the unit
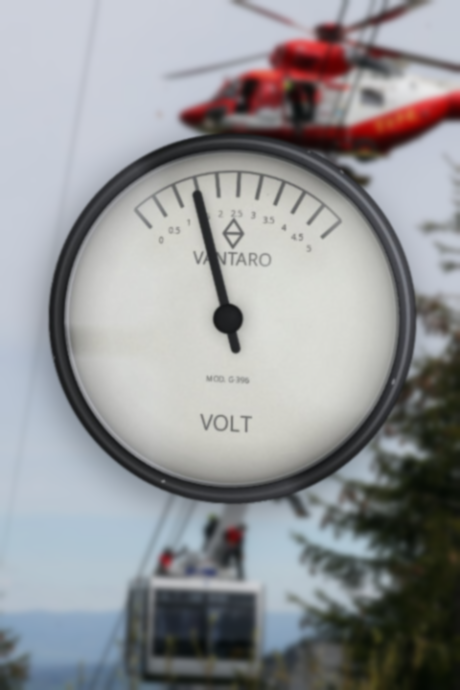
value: **1.5** V
